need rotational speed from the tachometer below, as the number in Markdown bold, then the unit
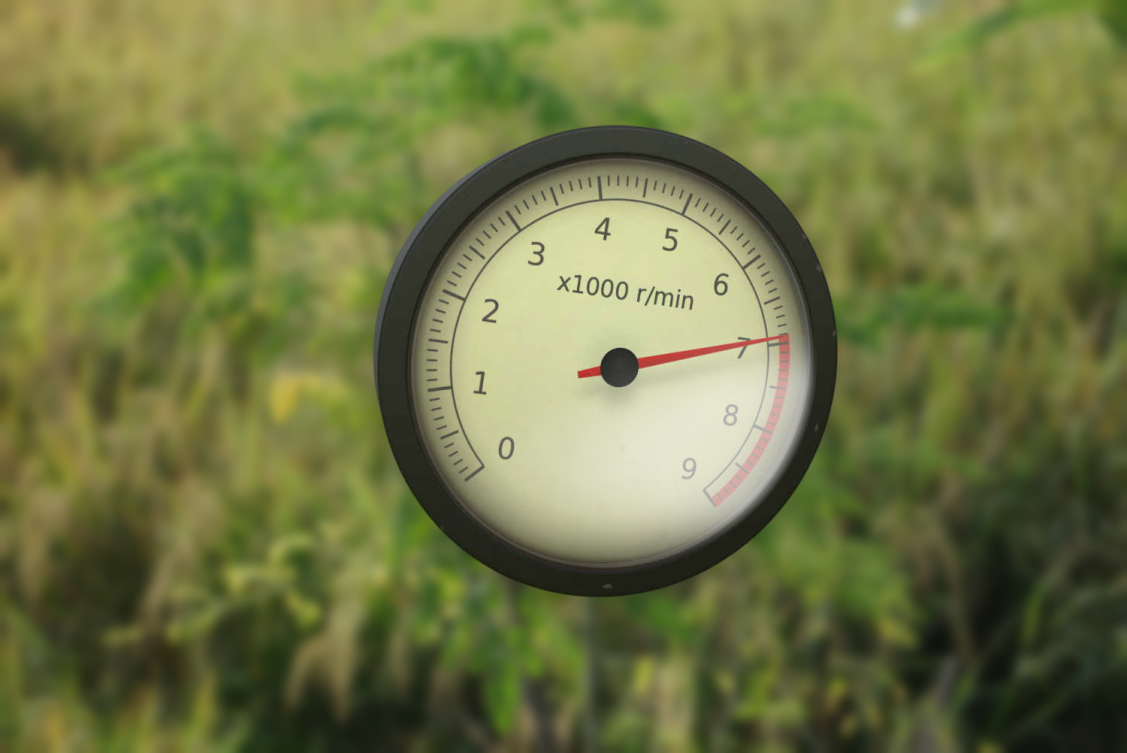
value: **6900** rpm
